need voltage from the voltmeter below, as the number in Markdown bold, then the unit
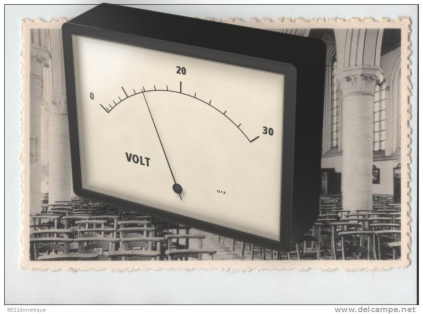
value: **14** V
